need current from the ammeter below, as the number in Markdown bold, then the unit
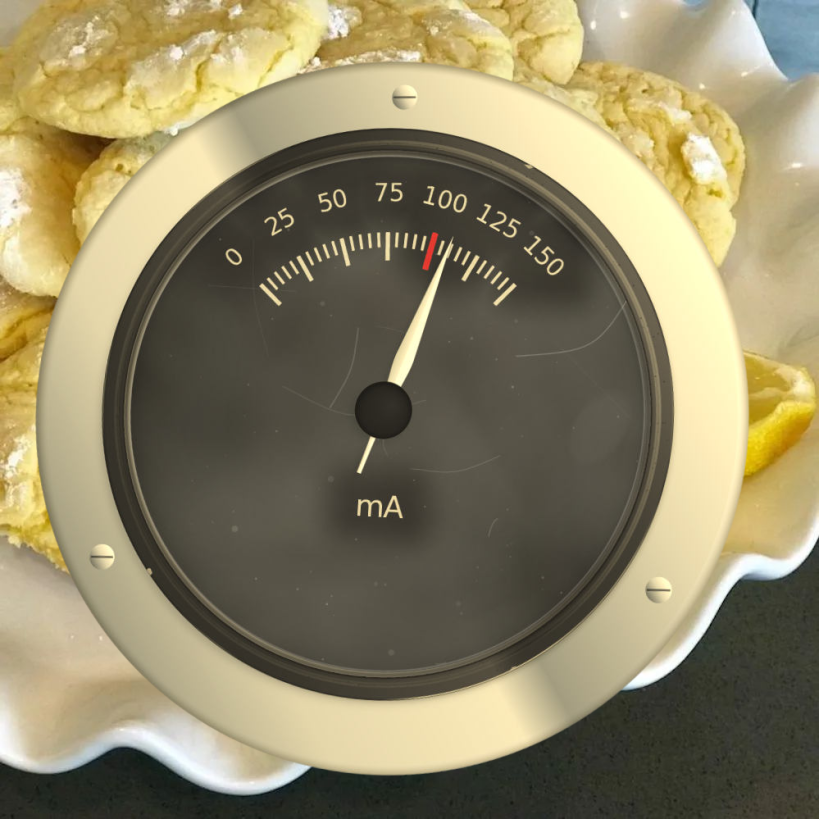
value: **110** mA
